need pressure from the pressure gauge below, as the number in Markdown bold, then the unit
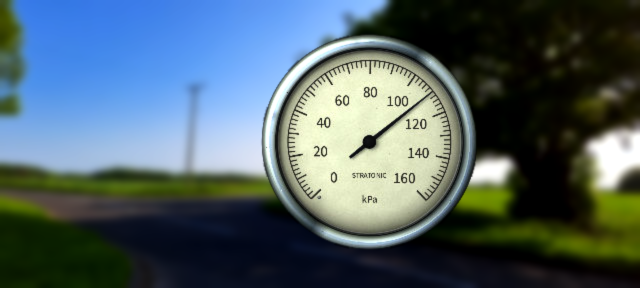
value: **110** kPa
